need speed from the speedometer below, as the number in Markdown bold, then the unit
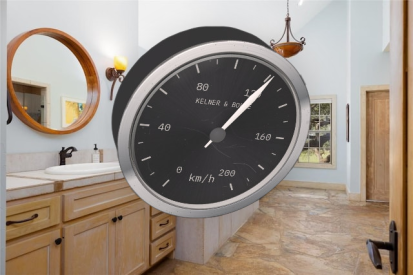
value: **120** km/h
